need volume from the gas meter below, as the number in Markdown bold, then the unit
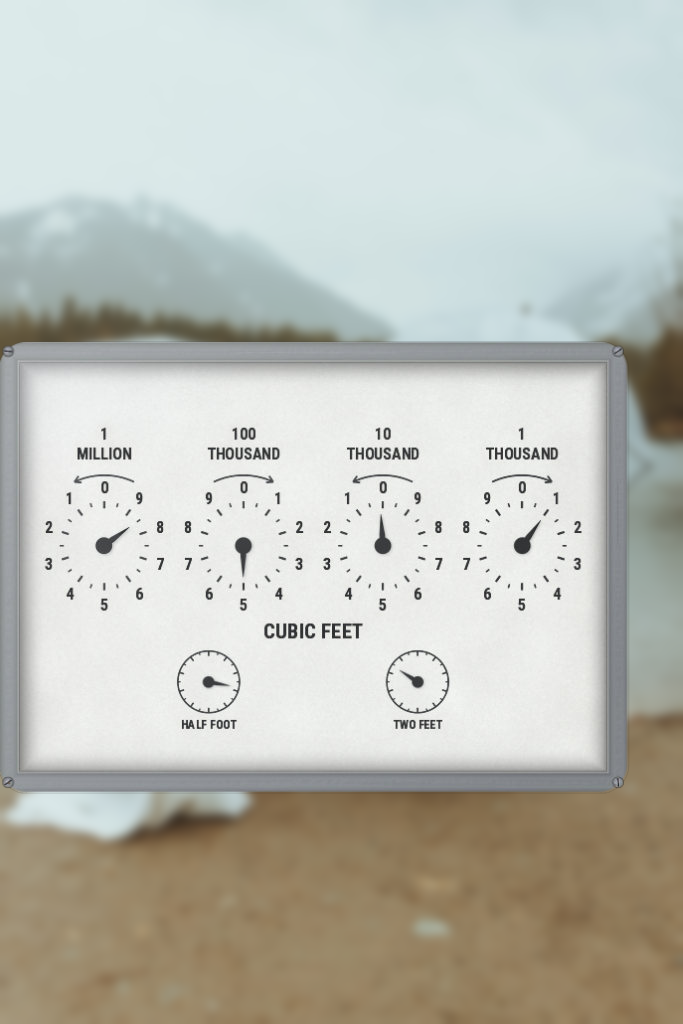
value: **850100** ft³
